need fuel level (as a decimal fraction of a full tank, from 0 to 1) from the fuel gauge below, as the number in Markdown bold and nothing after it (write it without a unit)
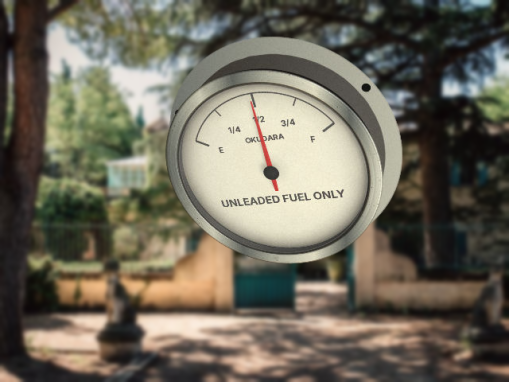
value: **0.5**
